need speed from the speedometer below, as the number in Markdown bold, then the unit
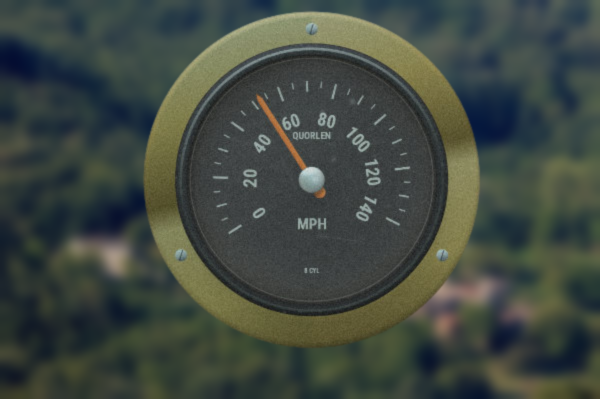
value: **52.5** mph
